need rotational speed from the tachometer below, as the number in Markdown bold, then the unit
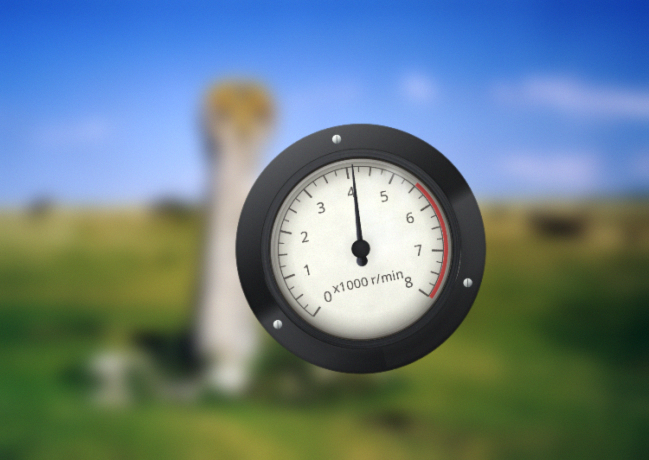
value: **4125** rpm
